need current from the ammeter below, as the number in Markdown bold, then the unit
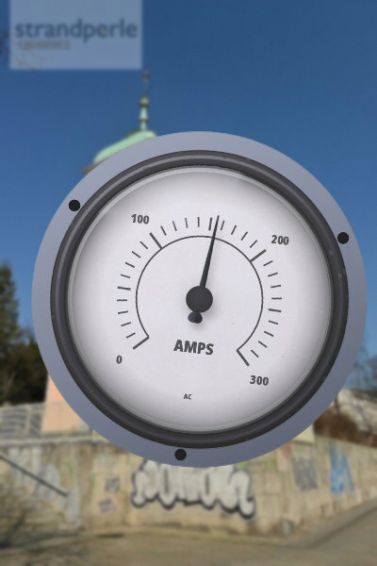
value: **155** A
